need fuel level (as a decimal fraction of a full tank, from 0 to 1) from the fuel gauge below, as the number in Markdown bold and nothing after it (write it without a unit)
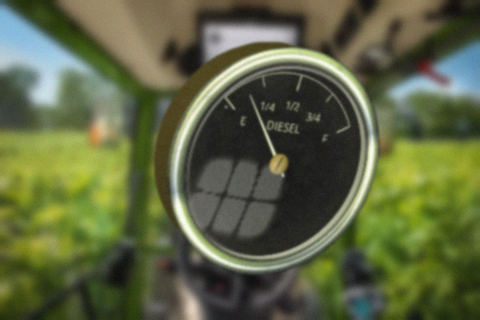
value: **0.125**
